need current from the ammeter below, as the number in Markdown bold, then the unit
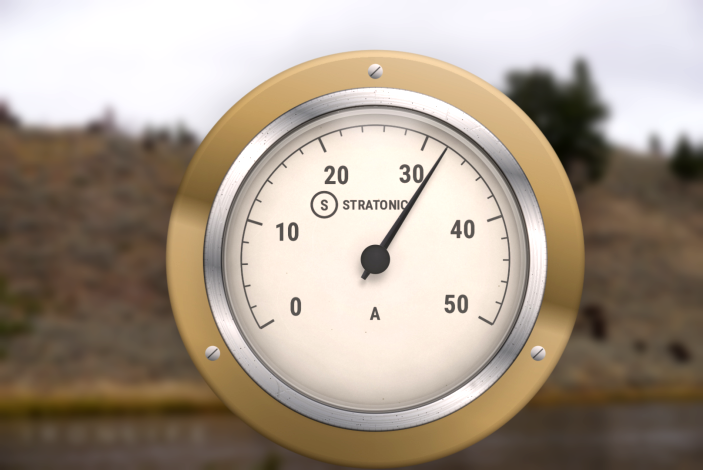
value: **32** A
